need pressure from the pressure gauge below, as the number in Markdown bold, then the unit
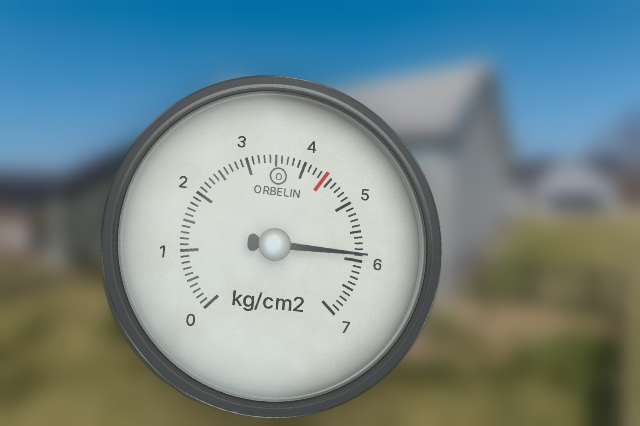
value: **5.9** kg/cm²
